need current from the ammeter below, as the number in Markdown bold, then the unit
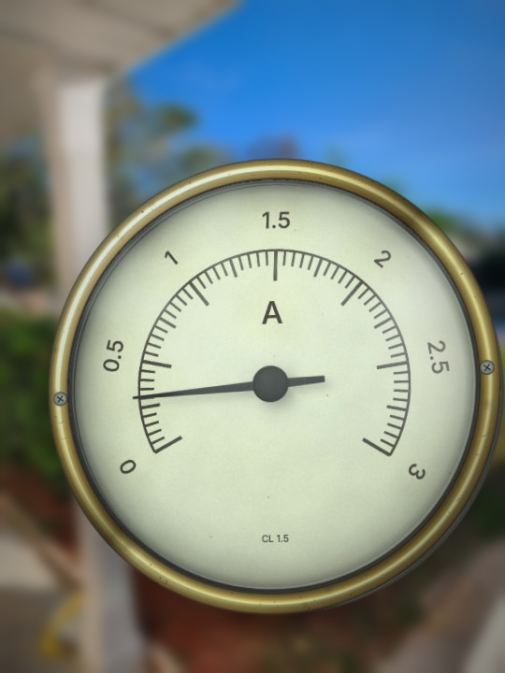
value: **0.3** A
